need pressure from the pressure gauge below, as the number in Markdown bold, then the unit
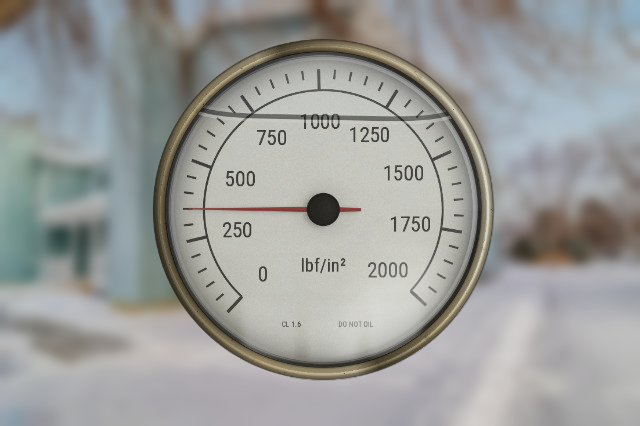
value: **350** psi
